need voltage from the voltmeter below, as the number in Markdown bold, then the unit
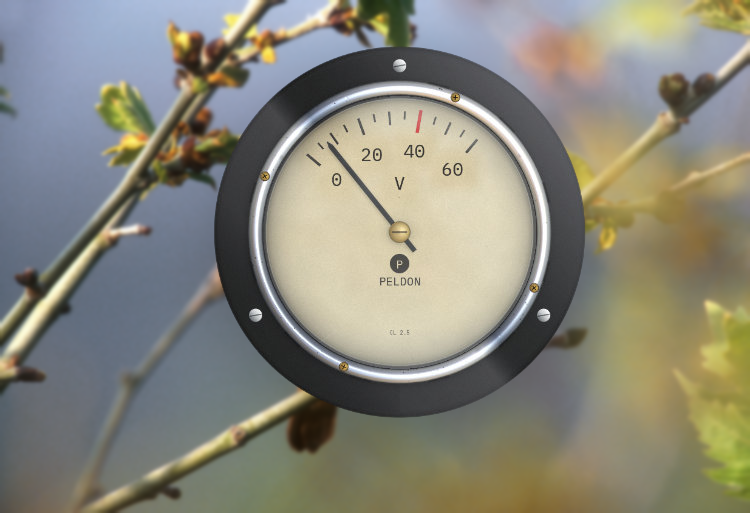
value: **7.5** V
